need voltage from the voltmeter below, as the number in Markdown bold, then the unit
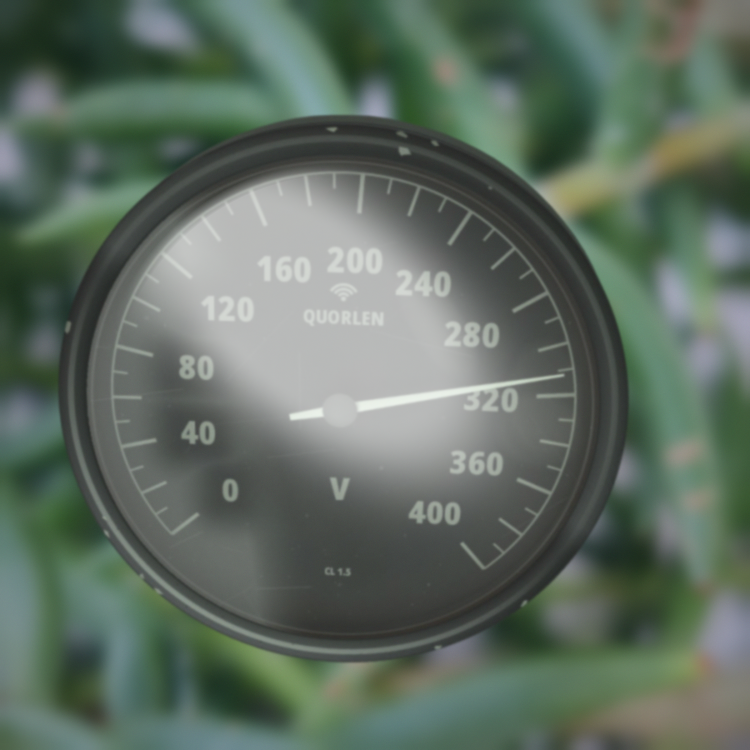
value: **310** V
